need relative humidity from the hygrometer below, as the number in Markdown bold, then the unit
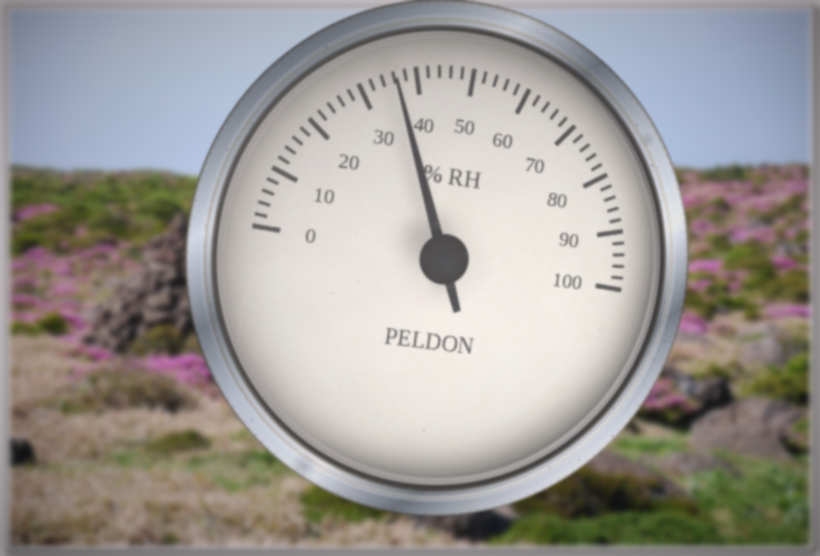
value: **36** %
